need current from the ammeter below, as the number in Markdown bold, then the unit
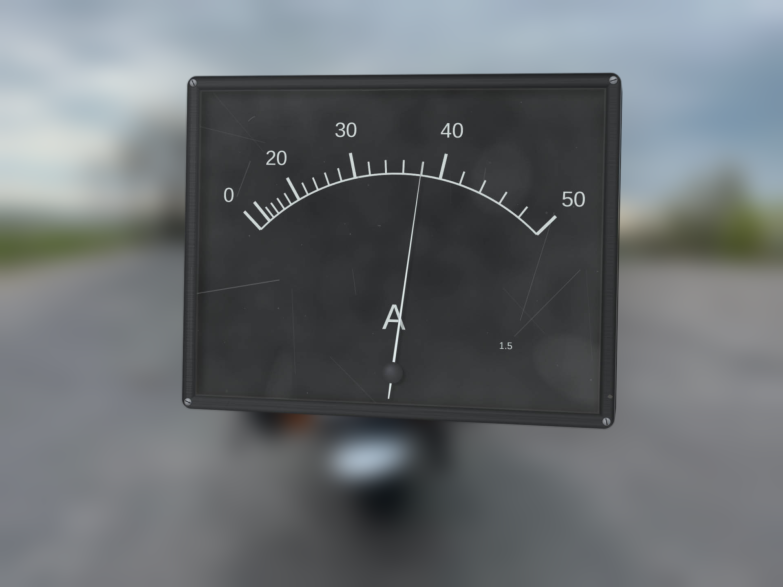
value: **38** A
